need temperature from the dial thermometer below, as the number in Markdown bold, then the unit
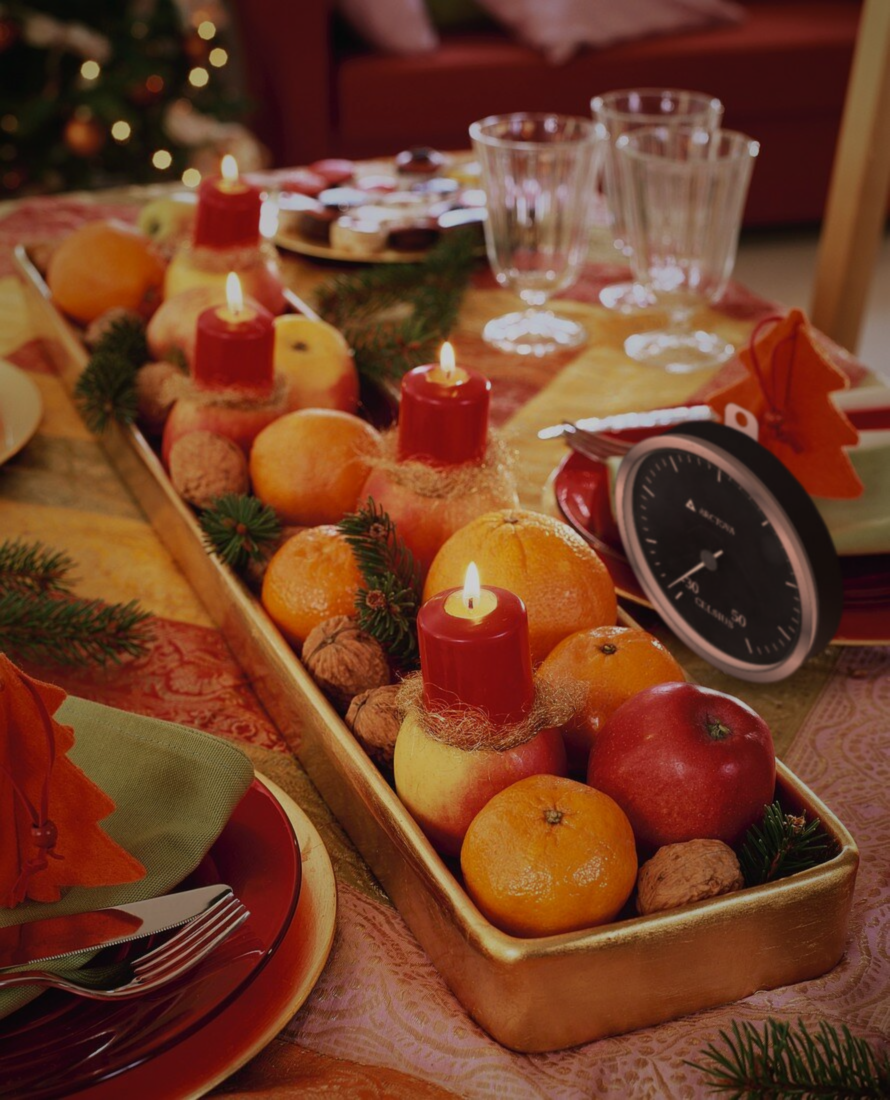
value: **-28** °C
